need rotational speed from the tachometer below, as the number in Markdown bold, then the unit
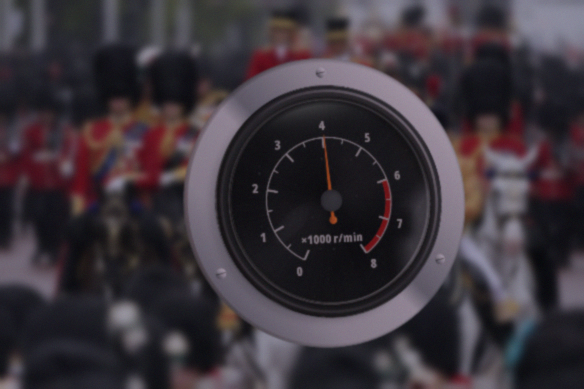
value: **4000** rpm
